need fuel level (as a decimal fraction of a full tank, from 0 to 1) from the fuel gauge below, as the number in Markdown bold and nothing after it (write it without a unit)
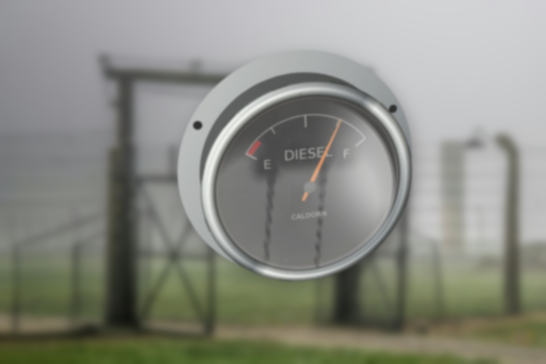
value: **0.75**
